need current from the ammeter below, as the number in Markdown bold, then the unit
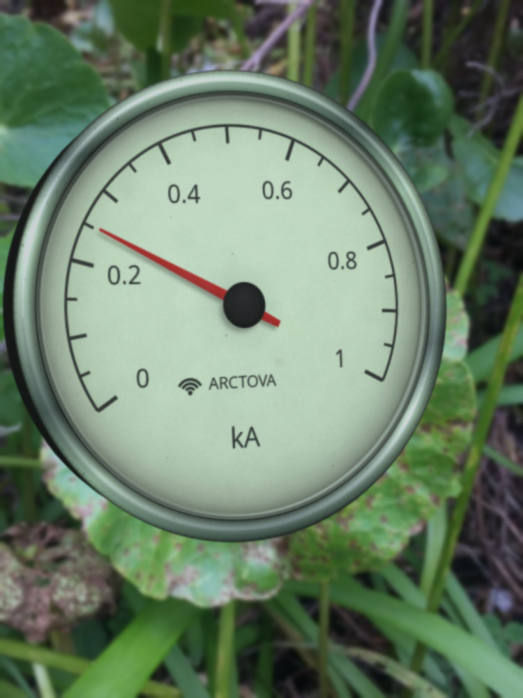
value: **0.25** kA
